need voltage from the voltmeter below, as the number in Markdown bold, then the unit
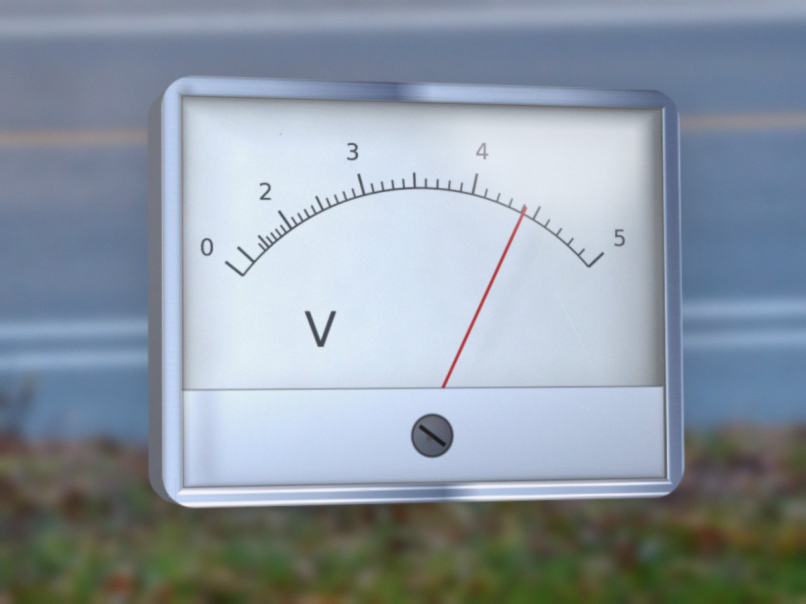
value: **4.4** V
